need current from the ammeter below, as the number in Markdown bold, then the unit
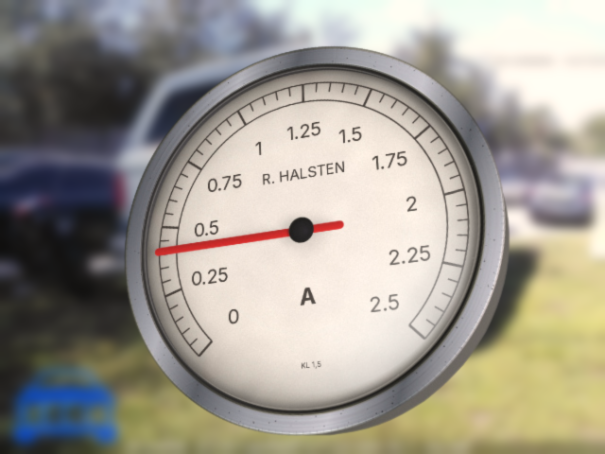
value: **0.4** A
